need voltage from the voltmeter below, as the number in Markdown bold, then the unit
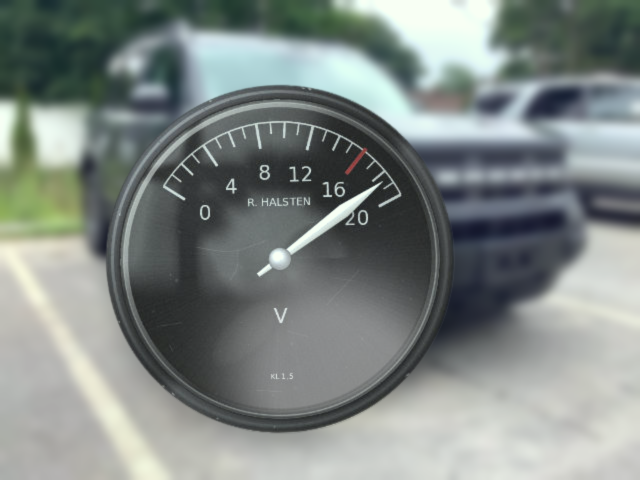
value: **18.5** V
